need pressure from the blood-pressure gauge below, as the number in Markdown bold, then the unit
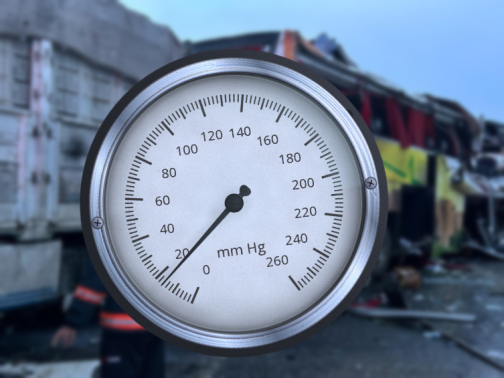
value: **16** mmHg
